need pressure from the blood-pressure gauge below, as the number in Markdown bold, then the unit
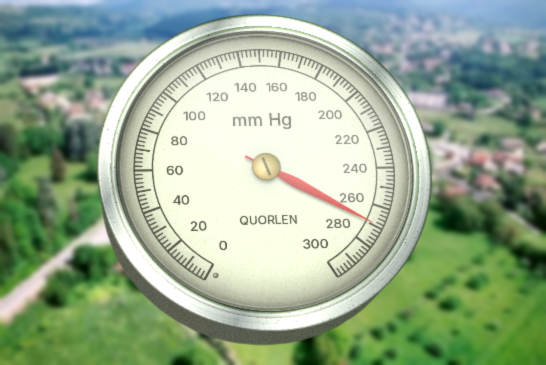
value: **270** mmHg
